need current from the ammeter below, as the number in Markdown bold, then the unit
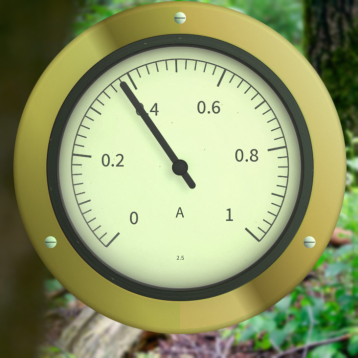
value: **0.38** A
